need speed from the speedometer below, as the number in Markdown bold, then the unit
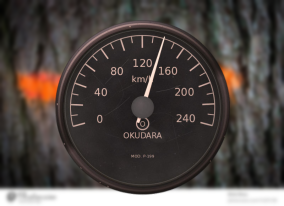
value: **140** km/h
